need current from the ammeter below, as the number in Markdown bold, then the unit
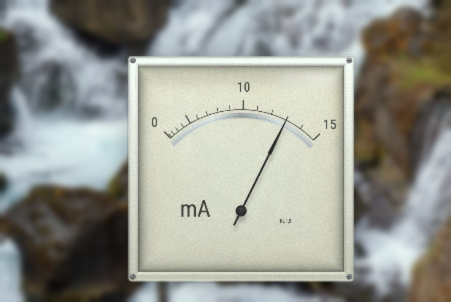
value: **13** mA
